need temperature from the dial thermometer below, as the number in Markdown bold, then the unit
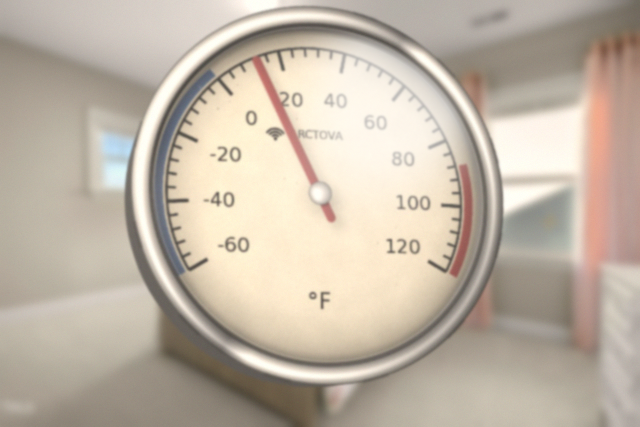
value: **12** °F
